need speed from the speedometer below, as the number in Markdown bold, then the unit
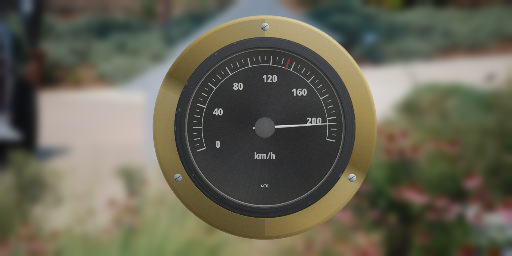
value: **205** km/h
